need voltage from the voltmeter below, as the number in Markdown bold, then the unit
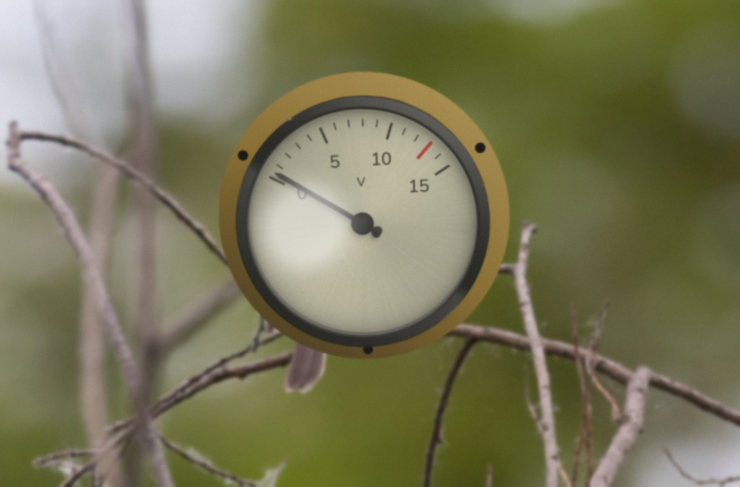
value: **0.5** V
